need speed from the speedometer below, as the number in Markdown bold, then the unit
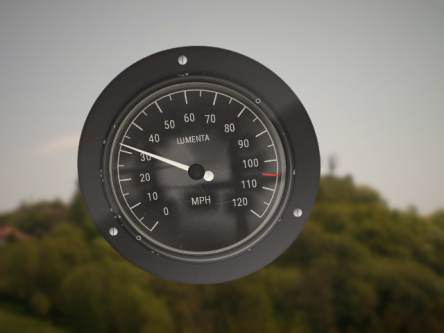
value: **32.5** mph
